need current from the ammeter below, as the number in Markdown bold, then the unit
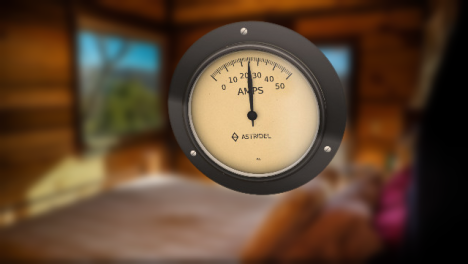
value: **25** A
